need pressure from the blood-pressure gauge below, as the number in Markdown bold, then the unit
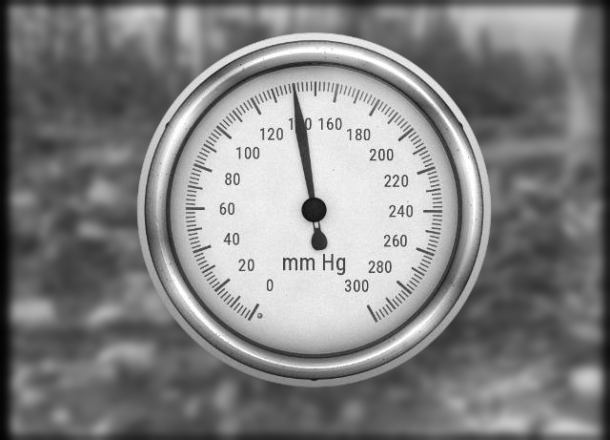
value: **140** mmHg
